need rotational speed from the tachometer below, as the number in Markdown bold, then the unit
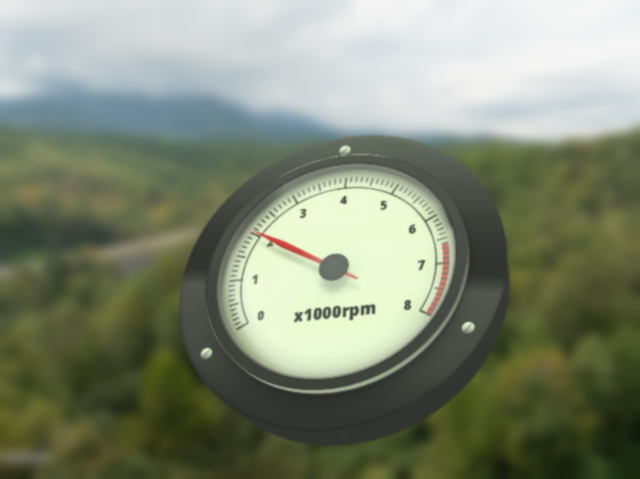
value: **2000** rpm
